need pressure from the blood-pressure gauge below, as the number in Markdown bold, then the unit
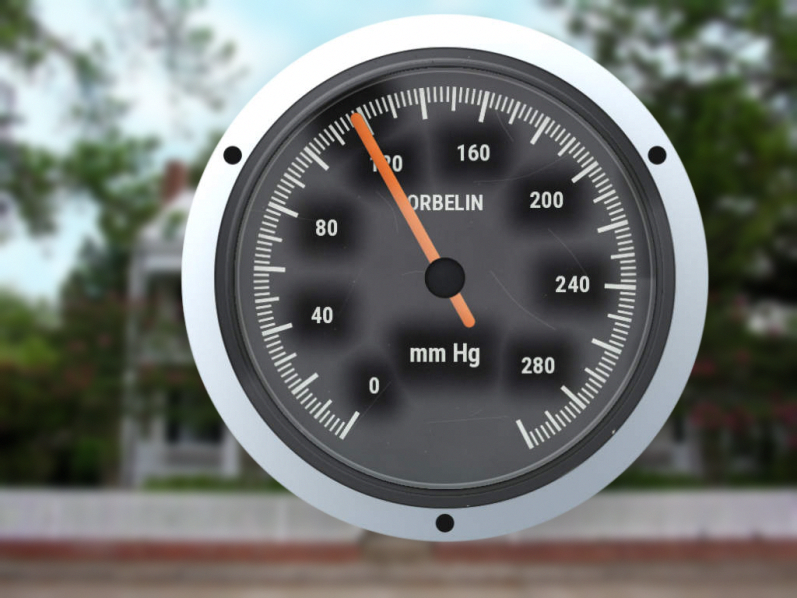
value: **118** mmHg
